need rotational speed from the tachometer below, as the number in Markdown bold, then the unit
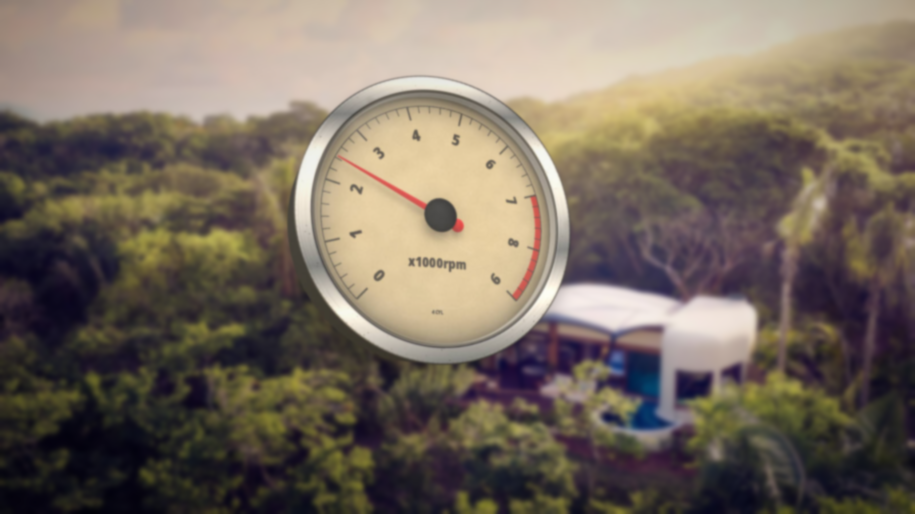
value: **2400** rpm
